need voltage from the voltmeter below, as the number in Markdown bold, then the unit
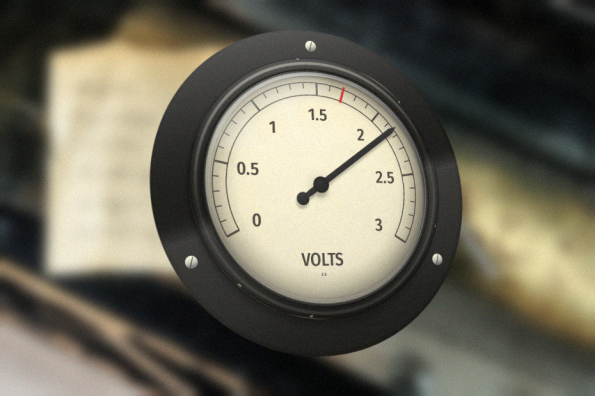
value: **2.15** V
